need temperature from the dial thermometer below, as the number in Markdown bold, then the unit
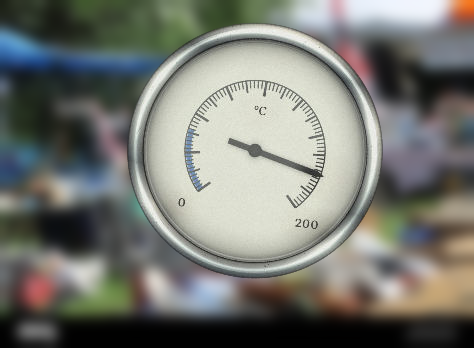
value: **175** °C
